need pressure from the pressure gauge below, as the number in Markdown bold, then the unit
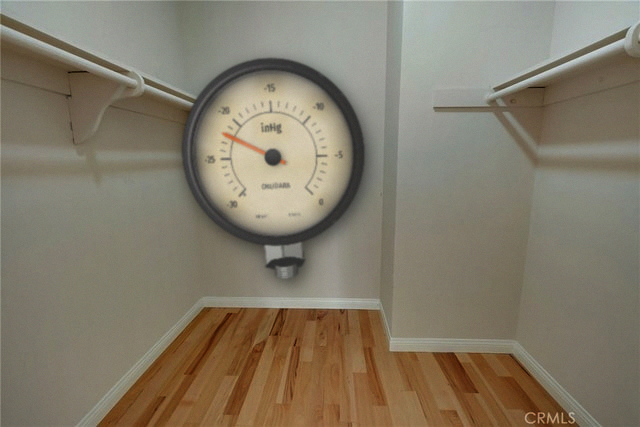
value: **-22** inHg
